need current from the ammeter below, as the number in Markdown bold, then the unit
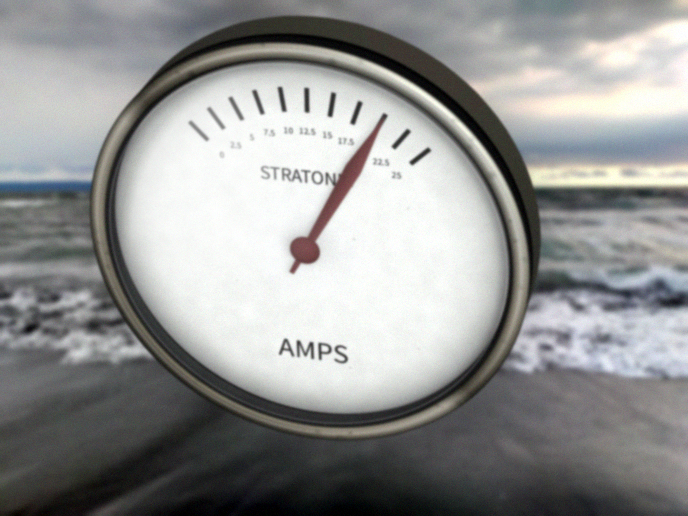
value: **20** A
